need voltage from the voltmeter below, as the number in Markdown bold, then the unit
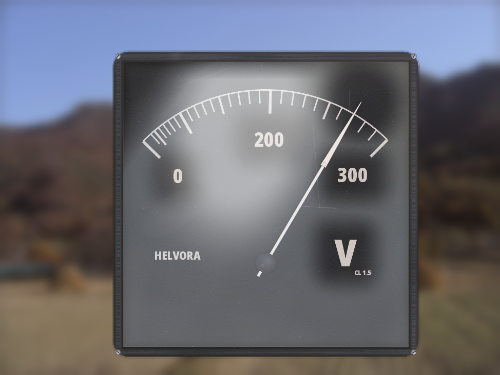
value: **270** V
